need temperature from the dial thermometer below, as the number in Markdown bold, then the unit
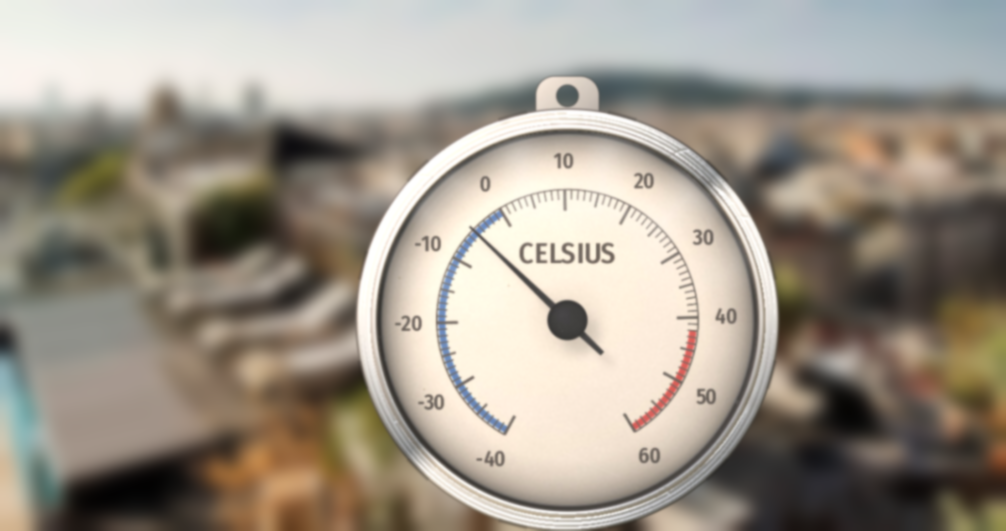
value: **-5** °C
